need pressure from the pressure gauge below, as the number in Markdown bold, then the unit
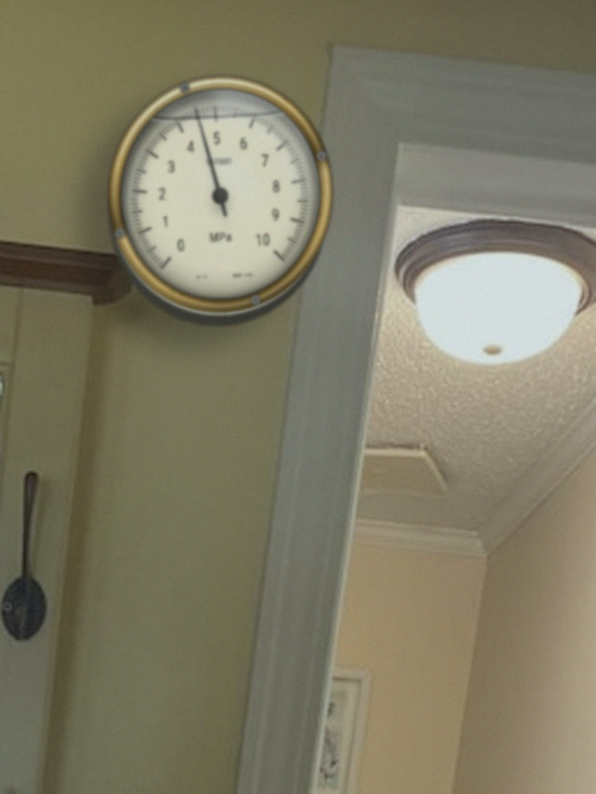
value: **4.5** MPa
